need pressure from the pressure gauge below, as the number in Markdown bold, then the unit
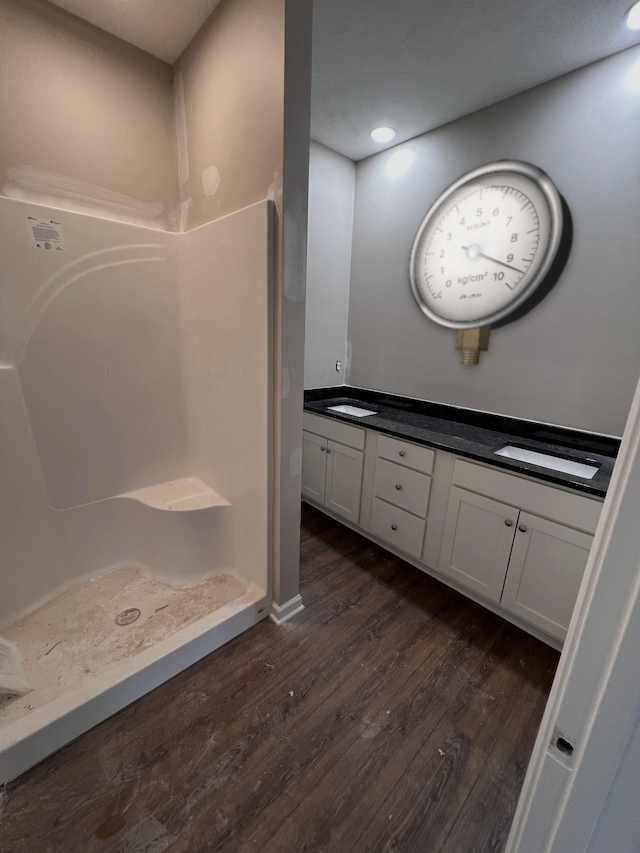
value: **9.4** kg/cm²
